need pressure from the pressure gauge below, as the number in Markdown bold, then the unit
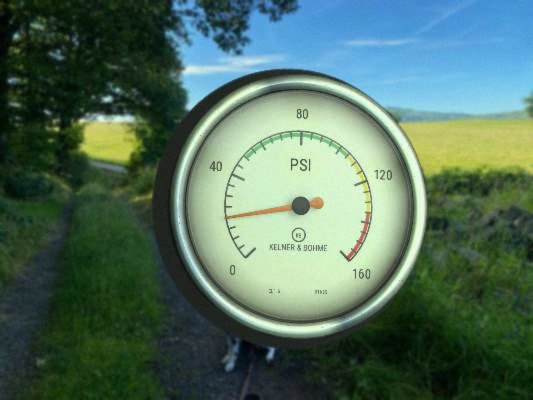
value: **20** psi
